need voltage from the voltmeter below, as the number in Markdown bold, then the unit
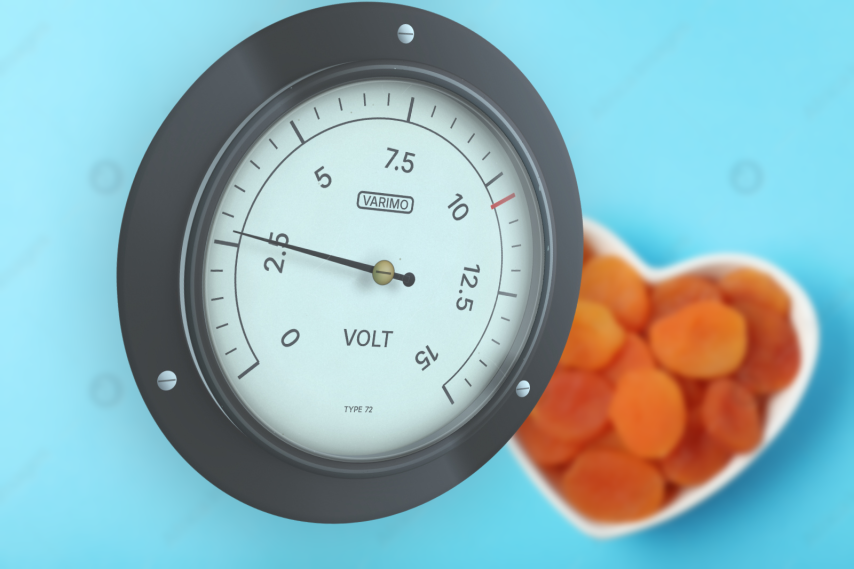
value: **2.75** V
